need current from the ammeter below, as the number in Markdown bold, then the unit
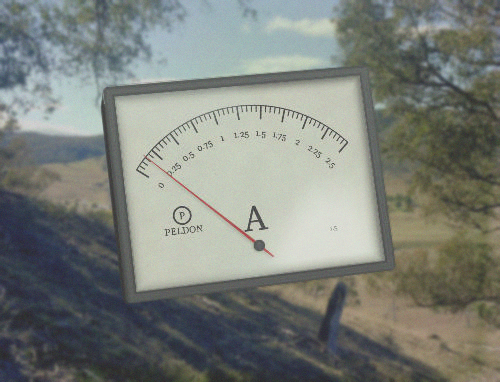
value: **0.15** A
